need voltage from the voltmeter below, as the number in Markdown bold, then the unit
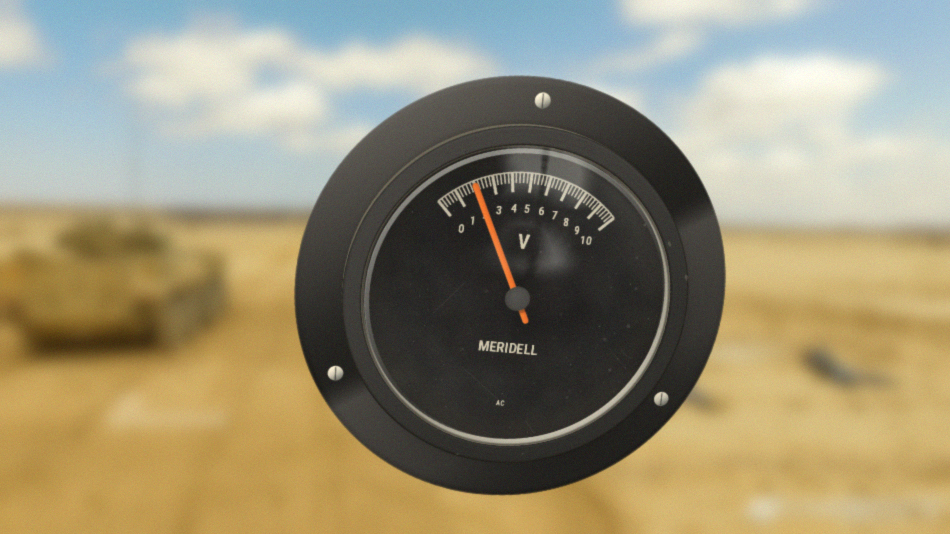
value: **2** V
